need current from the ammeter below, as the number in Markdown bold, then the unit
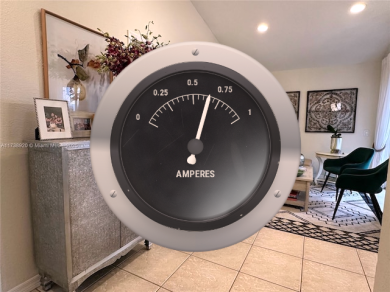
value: **0.65** A
